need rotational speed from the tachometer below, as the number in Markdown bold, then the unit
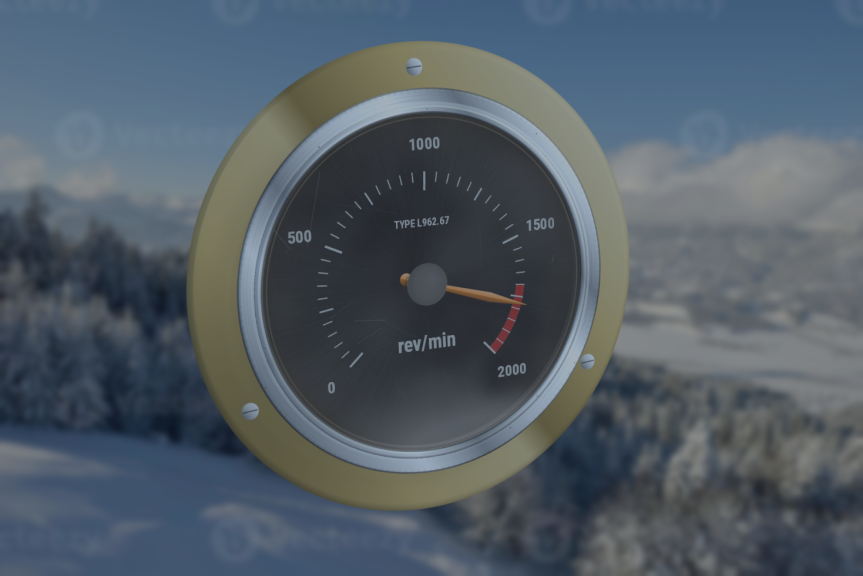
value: **1775** rpm
